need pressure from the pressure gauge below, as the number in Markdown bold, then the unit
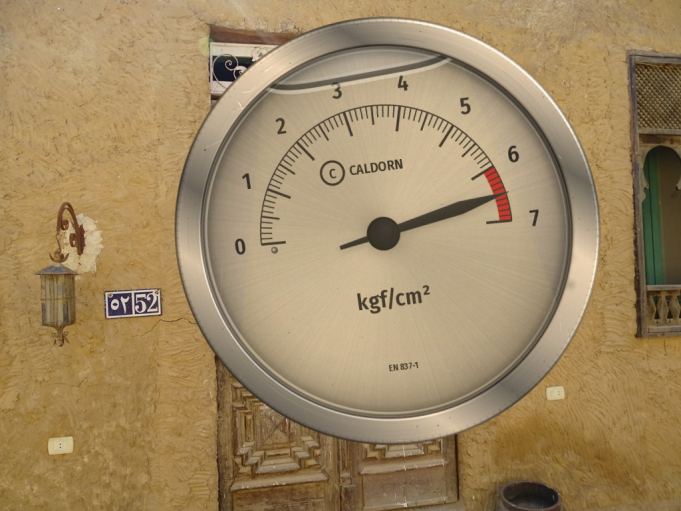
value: **6.5** kg/cm²
